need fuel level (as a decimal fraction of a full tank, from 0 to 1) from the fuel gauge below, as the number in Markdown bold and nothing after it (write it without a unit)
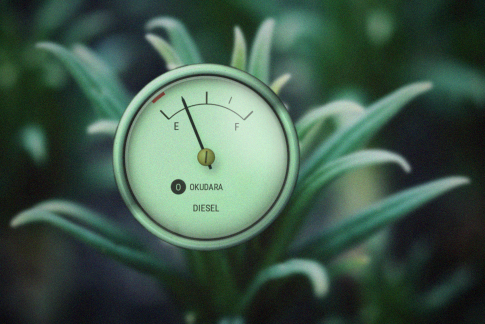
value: **0.25**
